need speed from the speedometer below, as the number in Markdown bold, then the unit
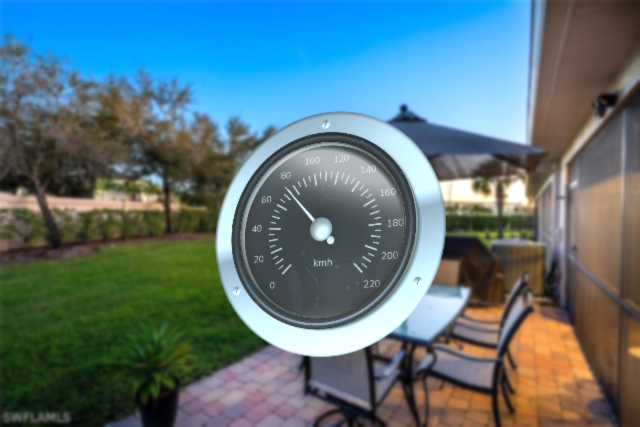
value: **75** km/h
